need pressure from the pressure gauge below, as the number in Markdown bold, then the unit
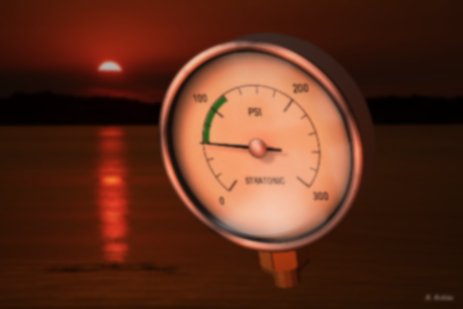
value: **60** psi
